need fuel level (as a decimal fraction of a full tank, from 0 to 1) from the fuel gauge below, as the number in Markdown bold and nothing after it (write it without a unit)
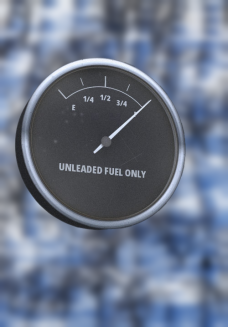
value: **1**
